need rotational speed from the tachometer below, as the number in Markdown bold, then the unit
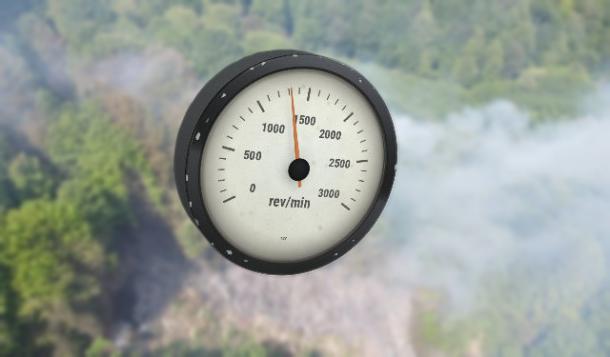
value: **1300** rpm
